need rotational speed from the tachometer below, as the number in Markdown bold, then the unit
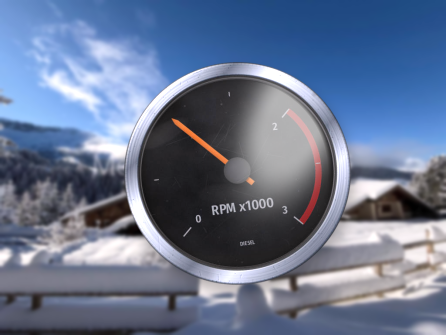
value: **1000** rpm
